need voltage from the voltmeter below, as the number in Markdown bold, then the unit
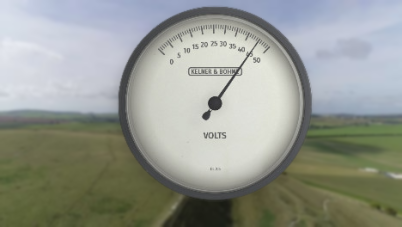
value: **45** V
